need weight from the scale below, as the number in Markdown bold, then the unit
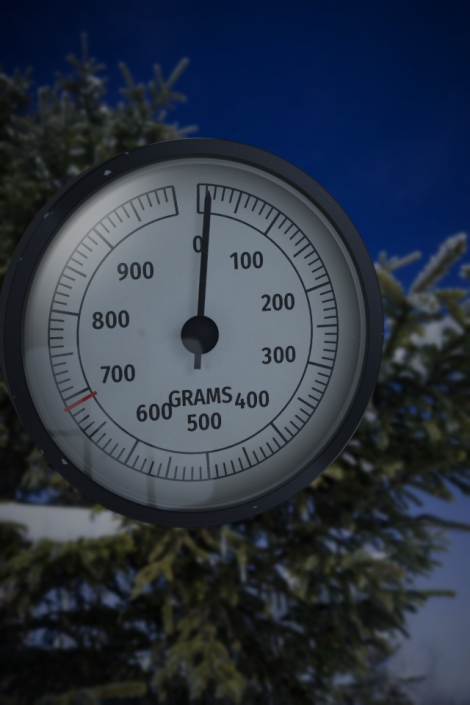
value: **10** g
